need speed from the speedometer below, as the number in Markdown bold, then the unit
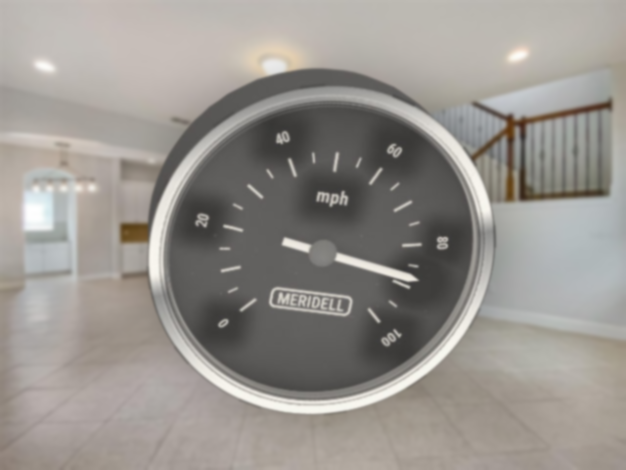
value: **87.5** mph
